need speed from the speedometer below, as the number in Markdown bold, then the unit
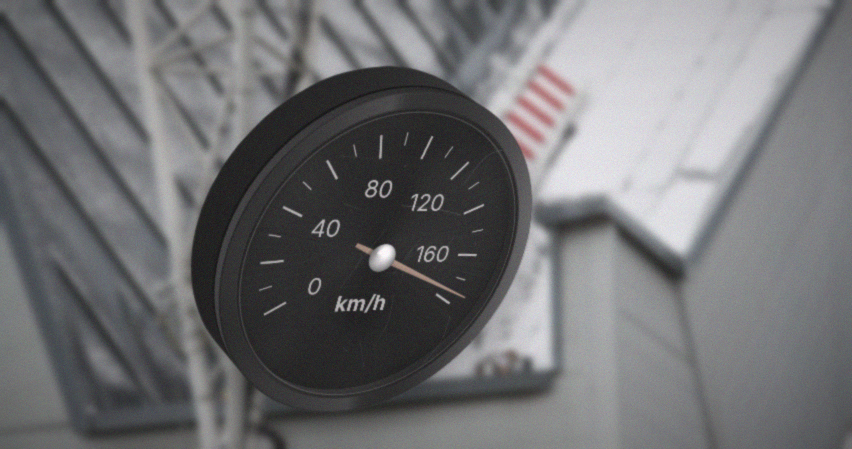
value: **175** km/h
